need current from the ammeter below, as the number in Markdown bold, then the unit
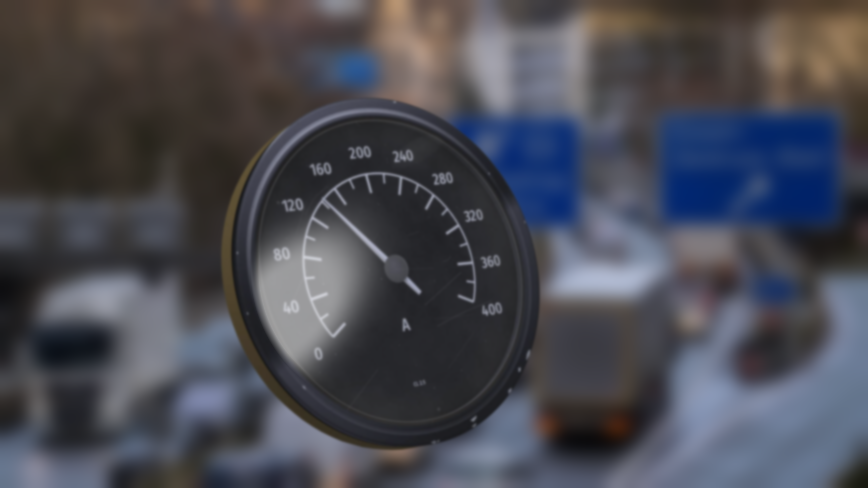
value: **140** A
